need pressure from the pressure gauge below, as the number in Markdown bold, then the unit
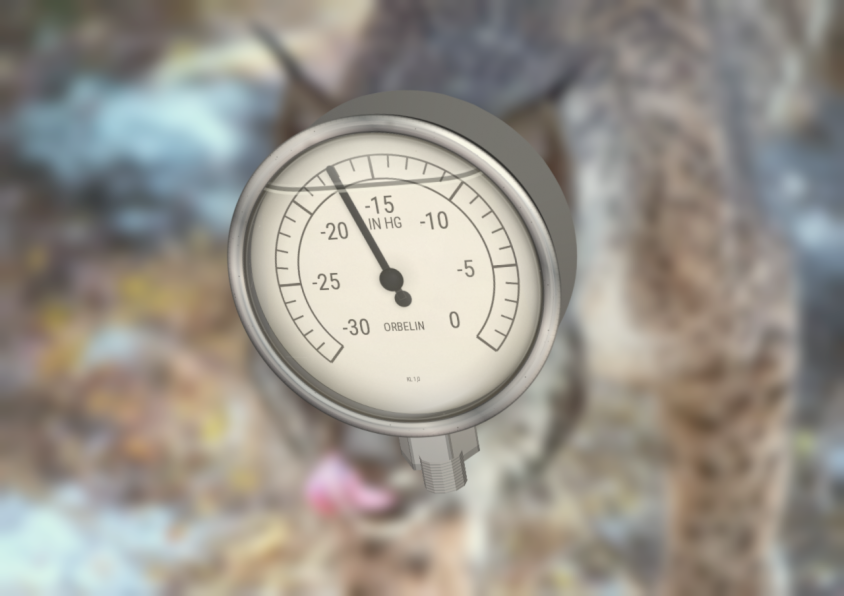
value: **-17** inHg
